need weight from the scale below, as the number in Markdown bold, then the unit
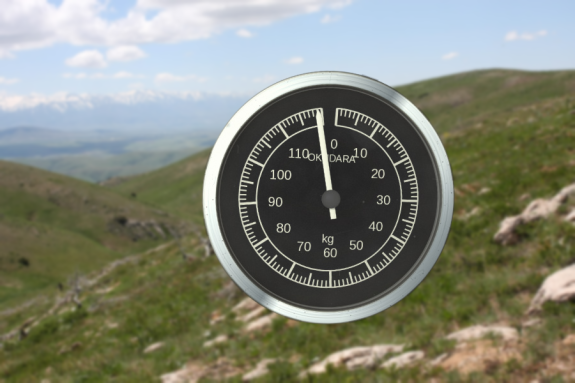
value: **119** kg
